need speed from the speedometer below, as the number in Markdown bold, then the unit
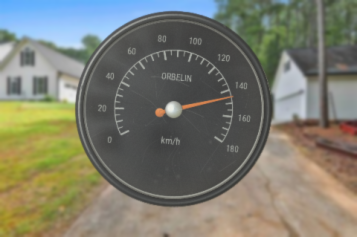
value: **145** km/h
